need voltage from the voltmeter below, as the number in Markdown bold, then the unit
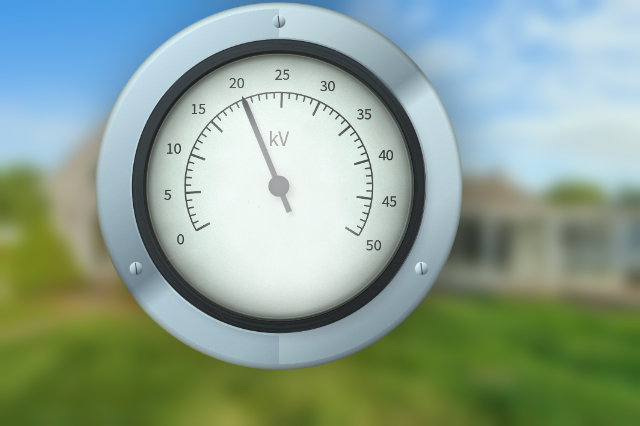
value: **20** kV
